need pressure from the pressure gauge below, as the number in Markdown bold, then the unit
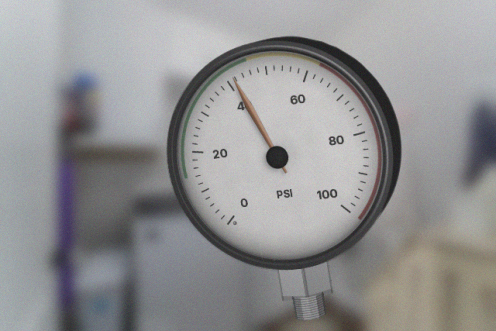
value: **42** psi
